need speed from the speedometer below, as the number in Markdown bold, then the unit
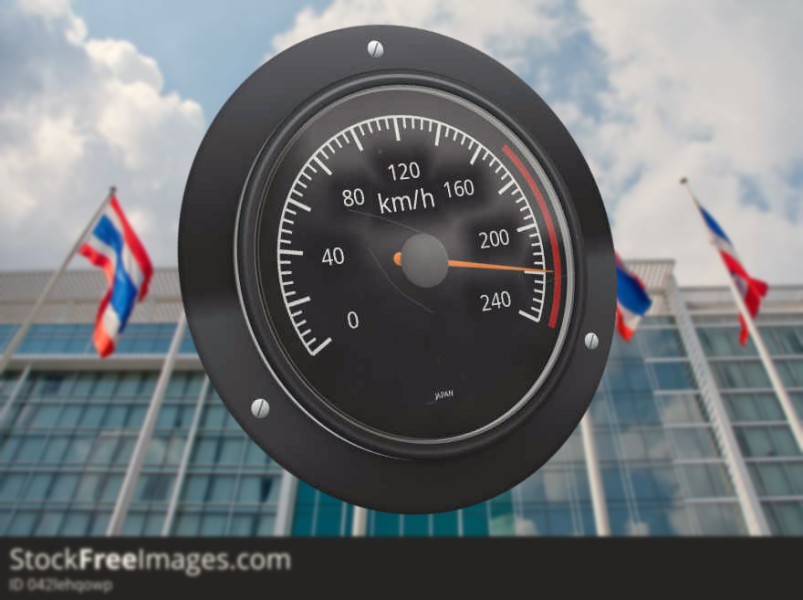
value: **220** km/h
